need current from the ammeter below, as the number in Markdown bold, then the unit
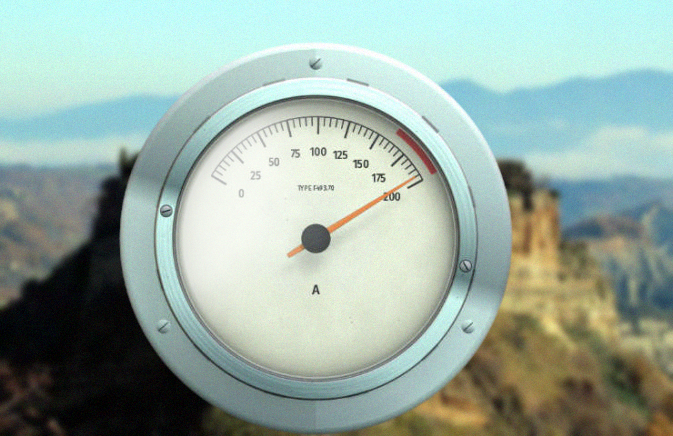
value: **195** A
